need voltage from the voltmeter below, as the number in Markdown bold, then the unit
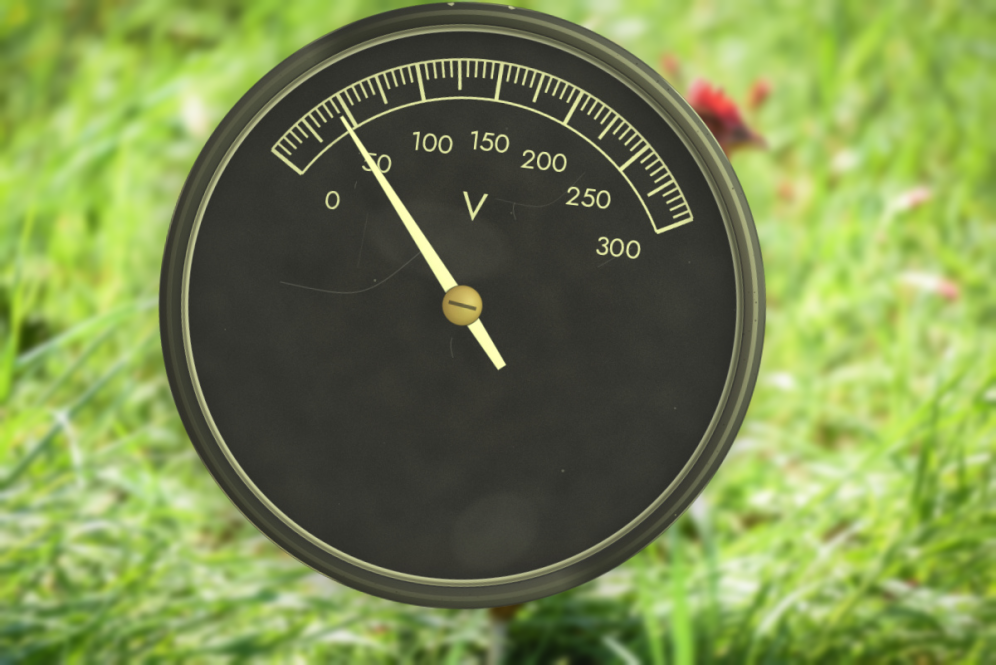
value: **45** V
